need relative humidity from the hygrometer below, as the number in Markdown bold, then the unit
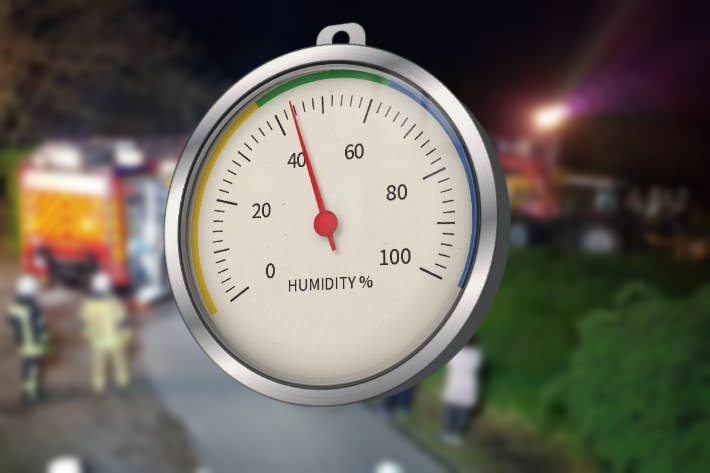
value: **44** %
